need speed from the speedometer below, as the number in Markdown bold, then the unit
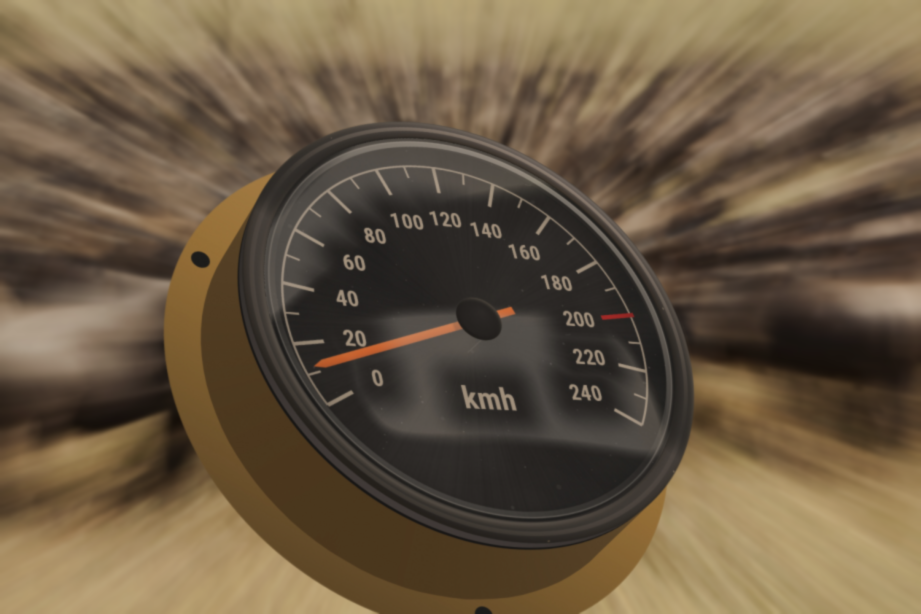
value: **10** km/h
